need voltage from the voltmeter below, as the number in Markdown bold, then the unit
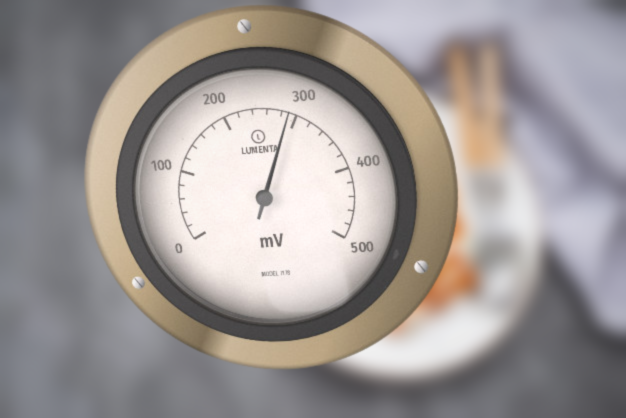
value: **290** mV
